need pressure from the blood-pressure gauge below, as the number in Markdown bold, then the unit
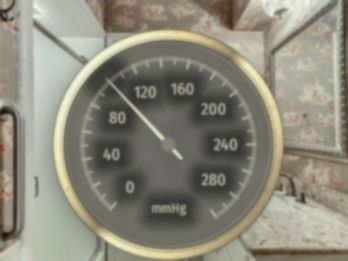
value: **100** mmHg
